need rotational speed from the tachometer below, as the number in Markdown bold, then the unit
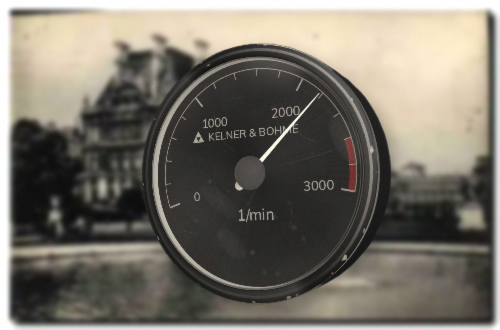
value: **2200** rpm
